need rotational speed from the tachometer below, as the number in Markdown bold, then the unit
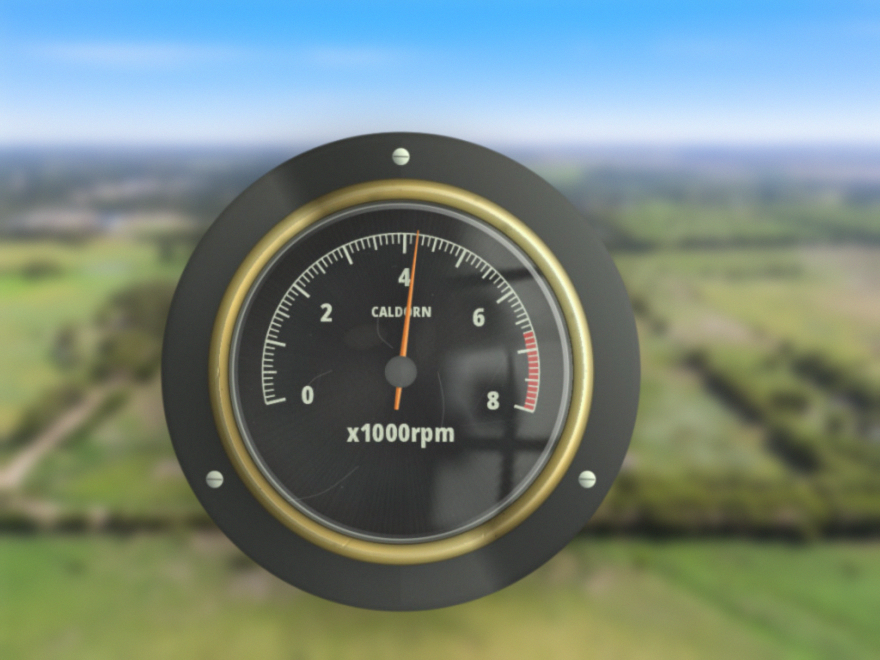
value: **4200** rpm
